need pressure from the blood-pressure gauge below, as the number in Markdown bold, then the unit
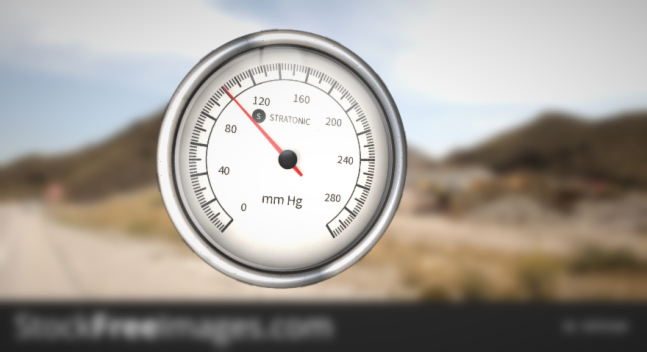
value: **100** mmHg
